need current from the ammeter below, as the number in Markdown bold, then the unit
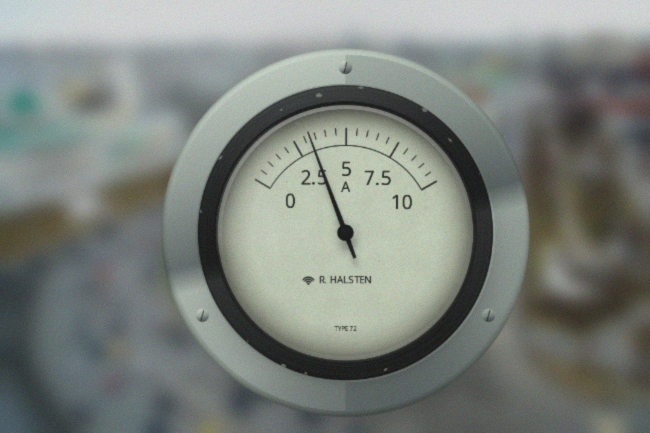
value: **3.25** A
